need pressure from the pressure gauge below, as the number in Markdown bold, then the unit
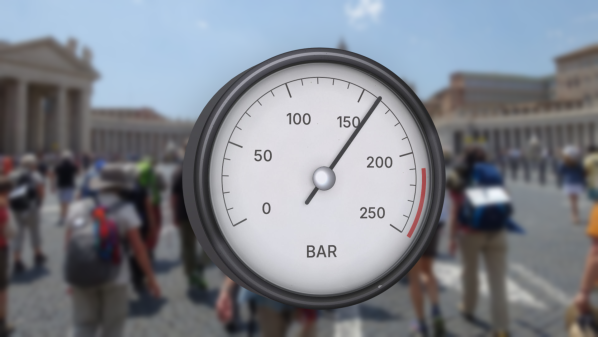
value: **160** bar
